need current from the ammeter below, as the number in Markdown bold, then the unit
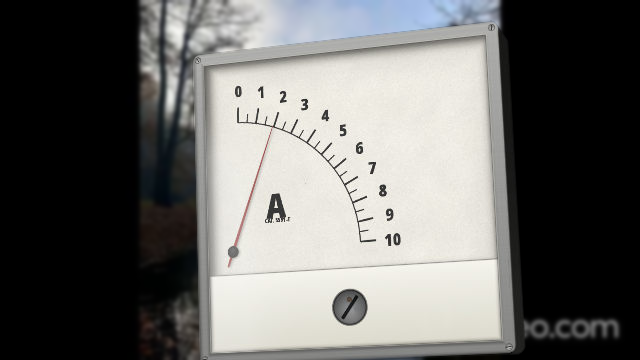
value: **2** A
